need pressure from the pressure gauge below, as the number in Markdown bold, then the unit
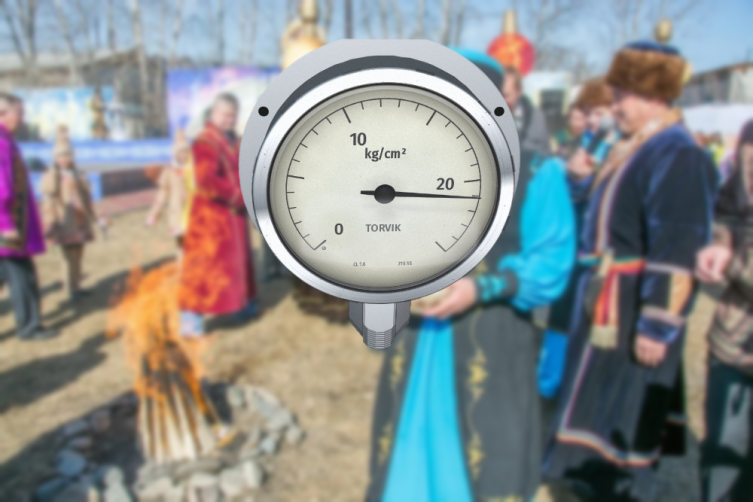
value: **21** kg/cm²
